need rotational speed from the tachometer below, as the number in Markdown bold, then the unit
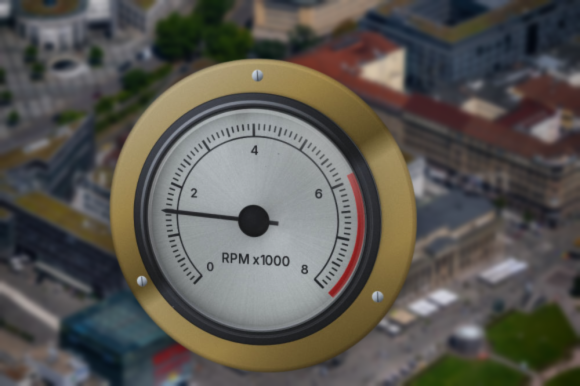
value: **1500** rpm
